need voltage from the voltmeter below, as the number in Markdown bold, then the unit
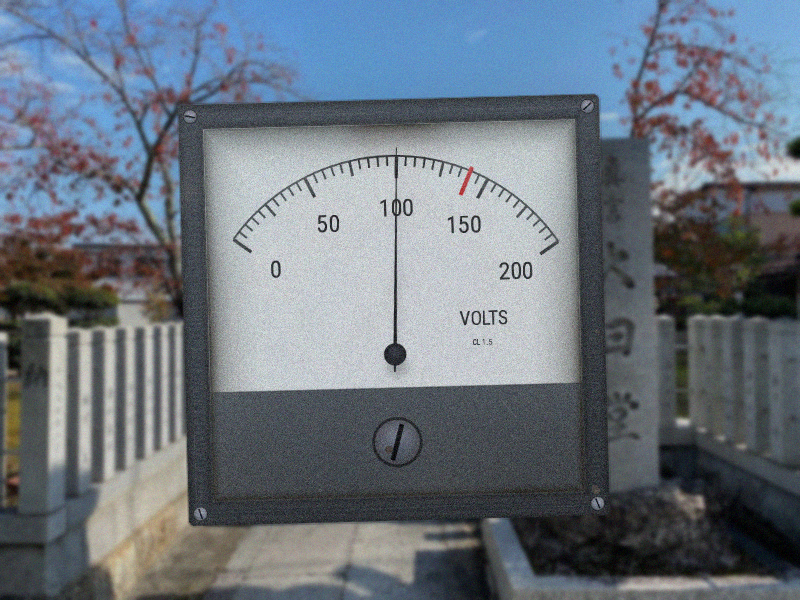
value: **100** V
